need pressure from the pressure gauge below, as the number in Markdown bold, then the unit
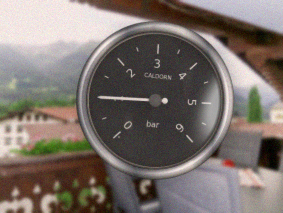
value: **1** bar
